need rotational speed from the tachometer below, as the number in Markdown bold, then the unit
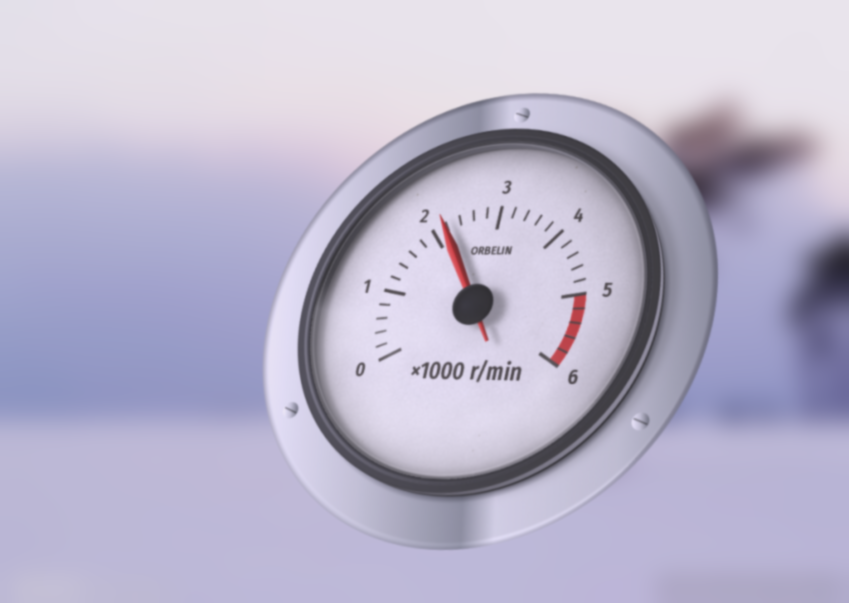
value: **2200** rpm
